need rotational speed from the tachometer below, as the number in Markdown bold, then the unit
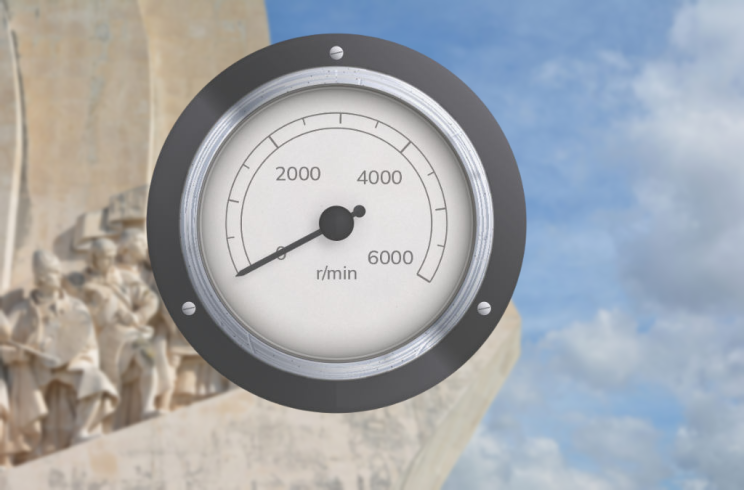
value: **0** rpm
